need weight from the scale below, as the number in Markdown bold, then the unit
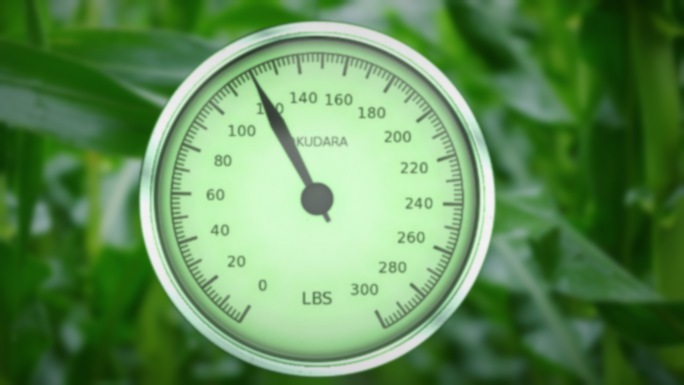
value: **120** lb
